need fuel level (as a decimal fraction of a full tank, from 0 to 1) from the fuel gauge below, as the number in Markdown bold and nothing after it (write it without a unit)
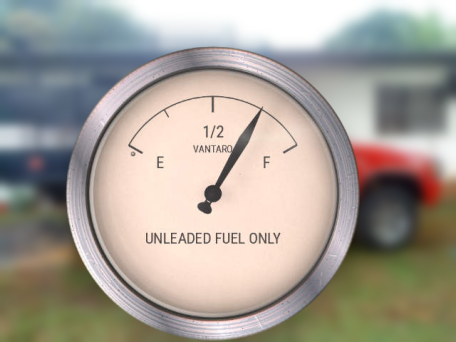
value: **0.75**
